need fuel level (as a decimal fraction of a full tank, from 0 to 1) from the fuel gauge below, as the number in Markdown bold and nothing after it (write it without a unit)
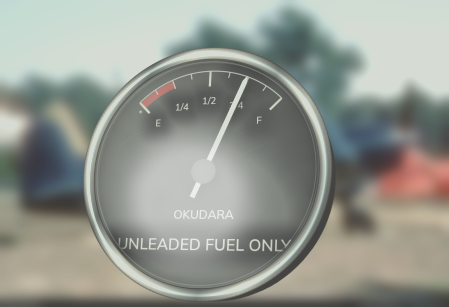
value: **0.75**
